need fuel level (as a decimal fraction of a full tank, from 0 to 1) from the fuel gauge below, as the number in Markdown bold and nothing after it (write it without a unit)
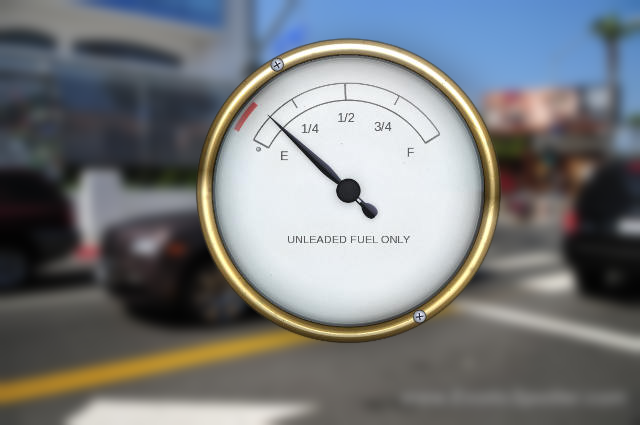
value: **0.125**
